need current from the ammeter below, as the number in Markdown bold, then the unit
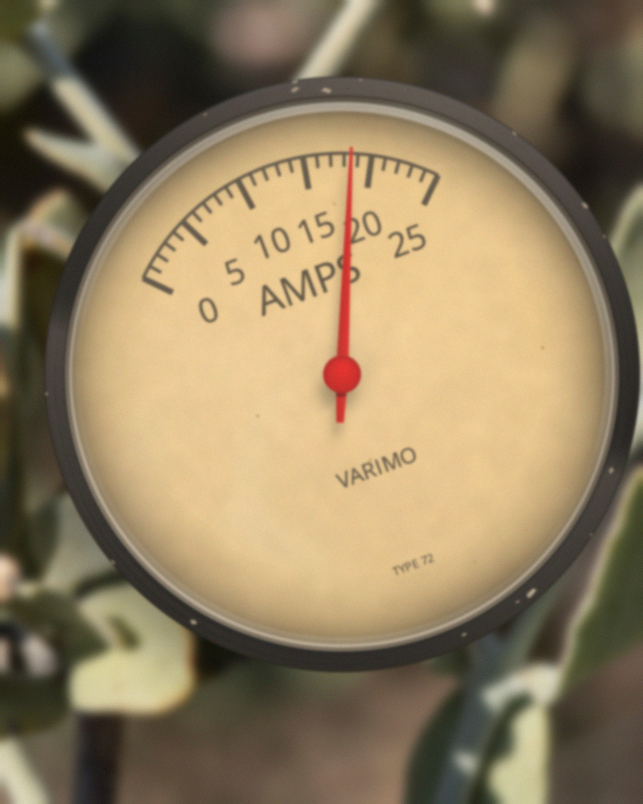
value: **18.5** A
